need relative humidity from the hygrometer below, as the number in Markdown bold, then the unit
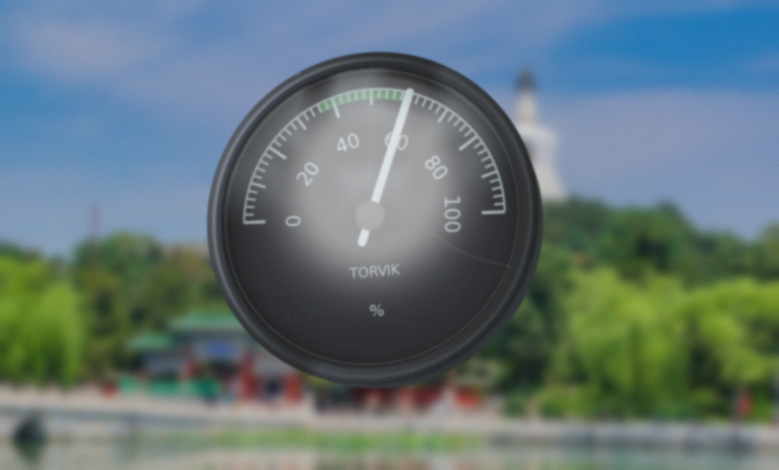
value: **60** %
